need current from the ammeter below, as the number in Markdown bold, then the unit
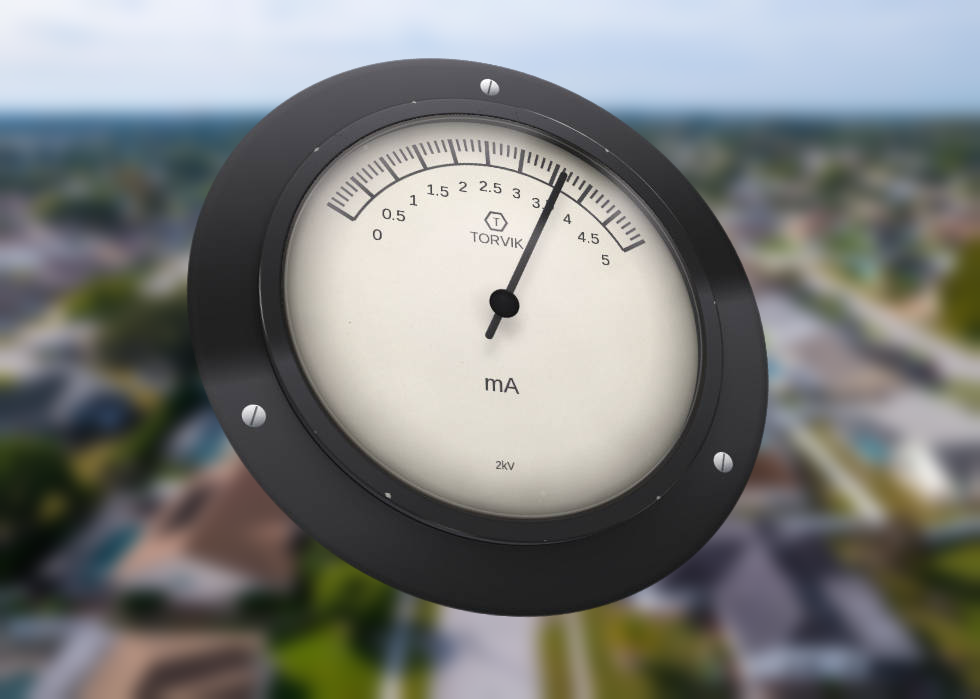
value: **3.6** mA
